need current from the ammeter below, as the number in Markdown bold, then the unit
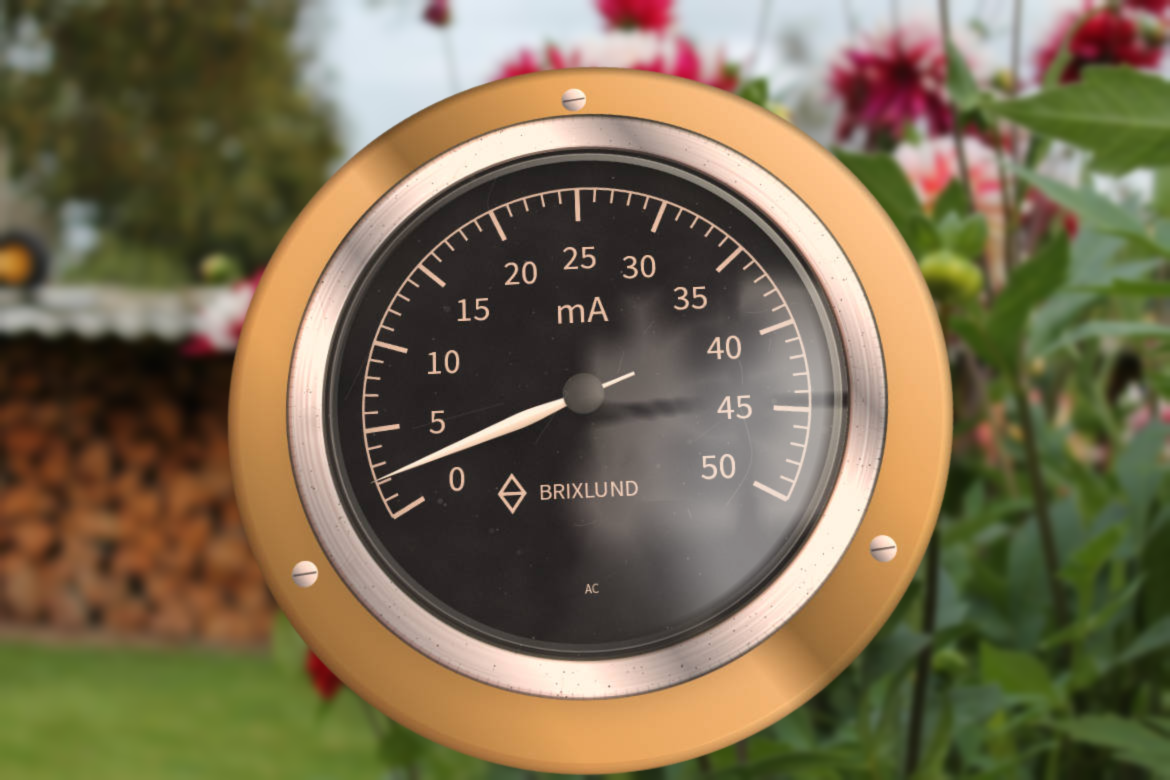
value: **2** mA
